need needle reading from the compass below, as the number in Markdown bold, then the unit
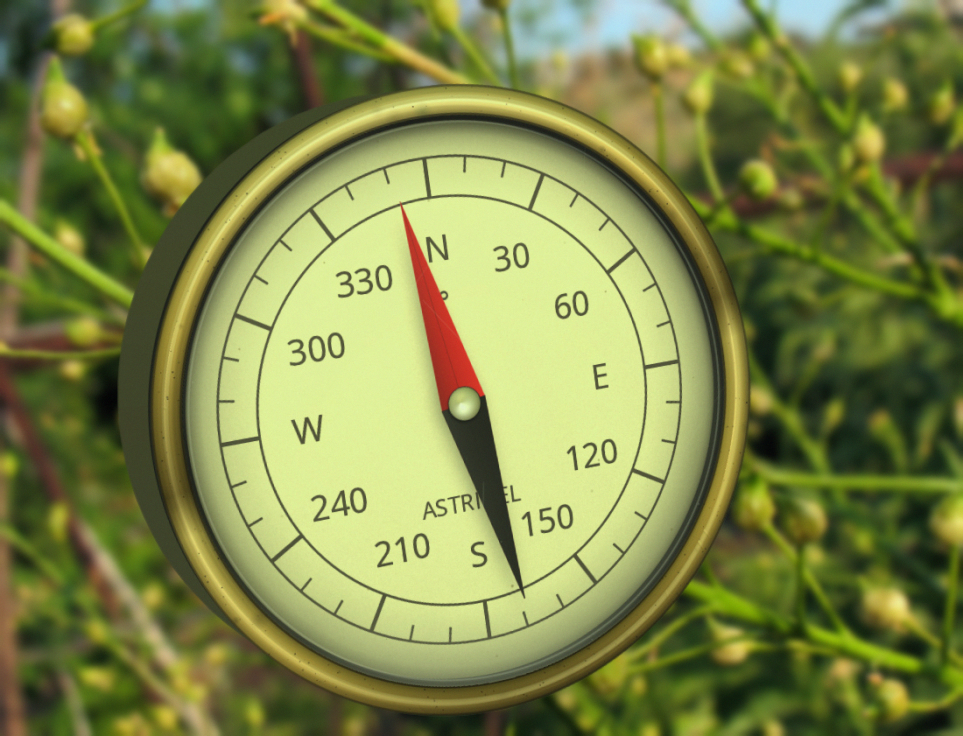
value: **350** °
